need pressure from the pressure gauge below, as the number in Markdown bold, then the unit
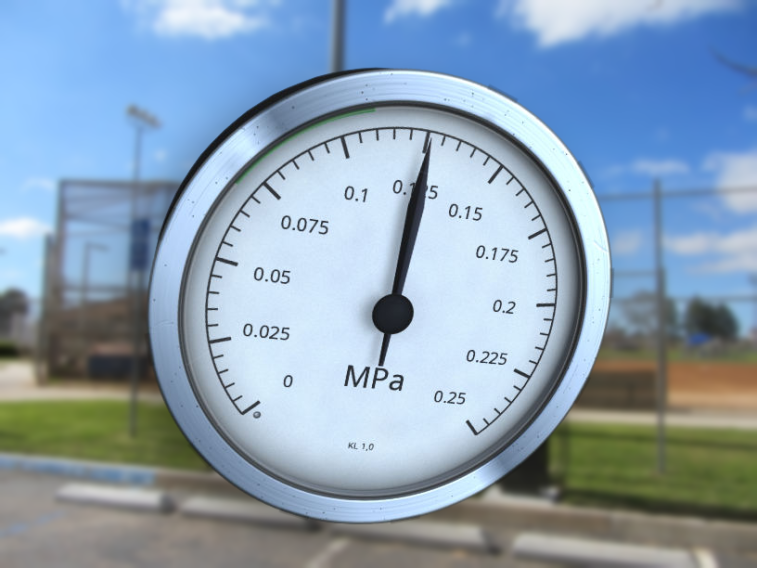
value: **0.125** MPa
